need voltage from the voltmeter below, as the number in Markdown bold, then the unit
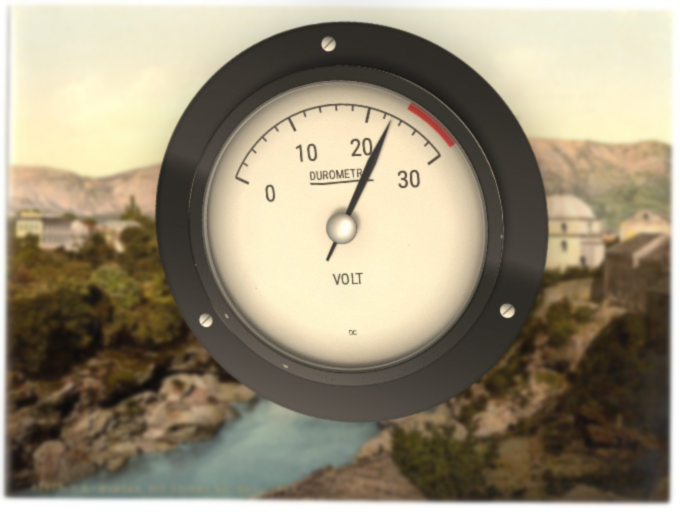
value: **23** V
